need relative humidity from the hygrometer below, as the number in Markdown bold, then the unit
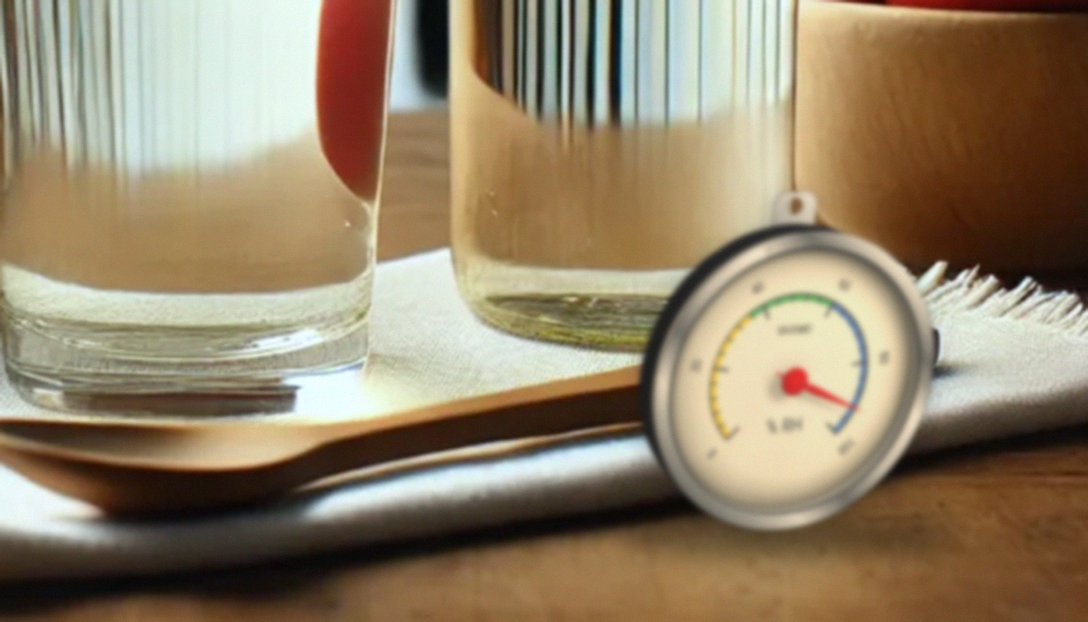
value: **92** %
